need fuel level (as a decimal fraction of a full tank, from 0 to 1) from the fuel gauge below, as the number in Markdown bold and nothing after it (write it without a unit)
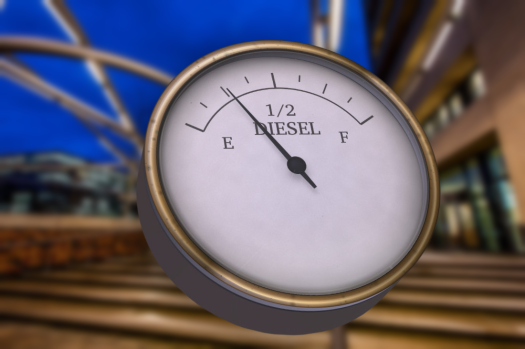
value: **0.25**
